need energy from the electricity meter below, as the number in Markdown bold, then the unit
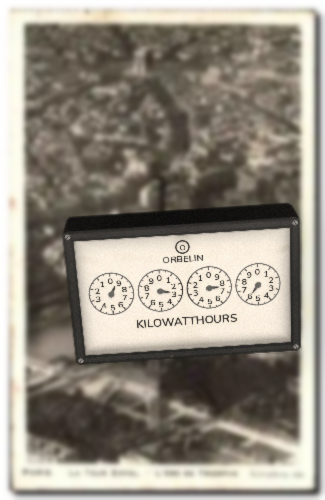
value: **9276** kWh
